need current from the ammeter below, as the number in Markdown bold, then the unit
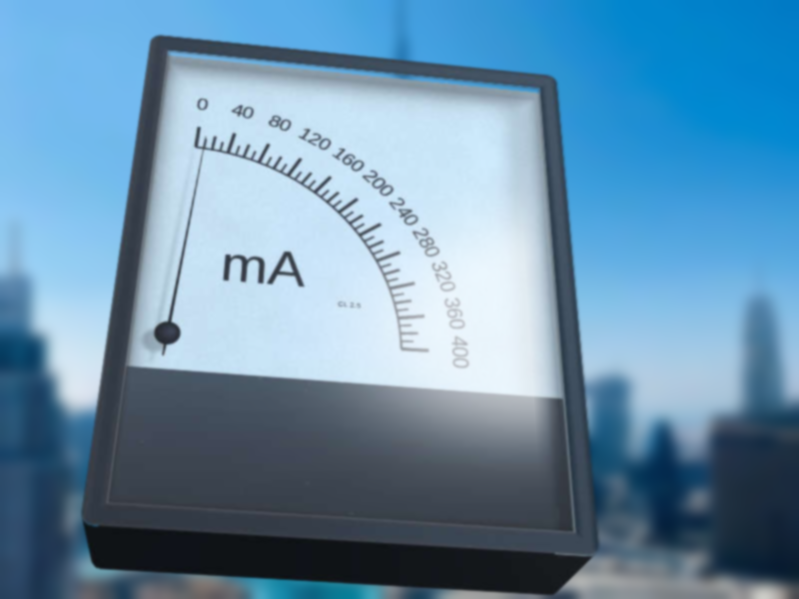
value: **10** mA
